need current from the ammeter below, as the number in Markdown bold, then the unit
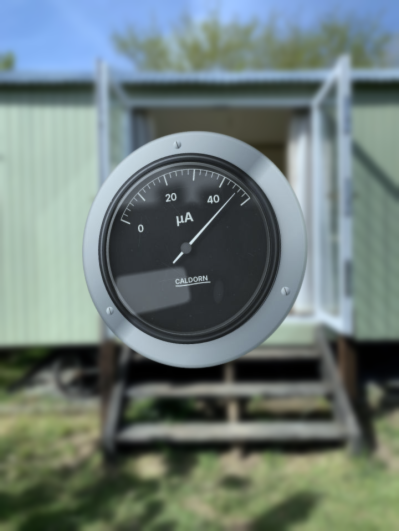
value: **46** µA
